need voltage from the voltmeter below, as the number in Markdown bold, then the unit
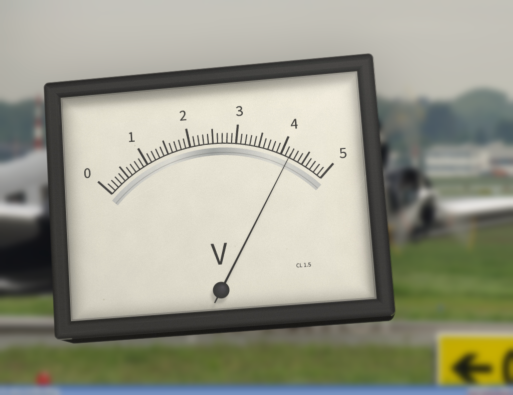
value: **4.2** V
